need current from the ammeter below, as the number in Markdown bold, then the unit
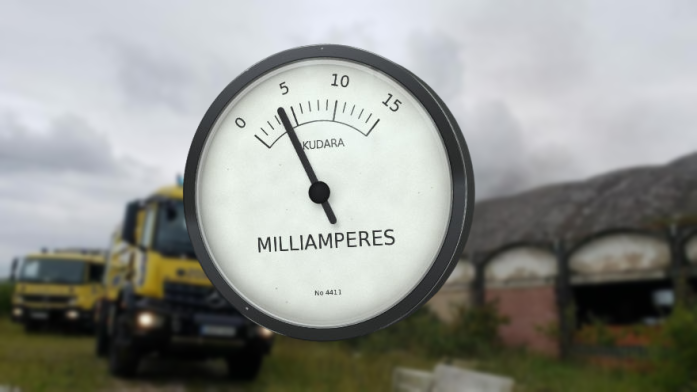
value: **4** mA
